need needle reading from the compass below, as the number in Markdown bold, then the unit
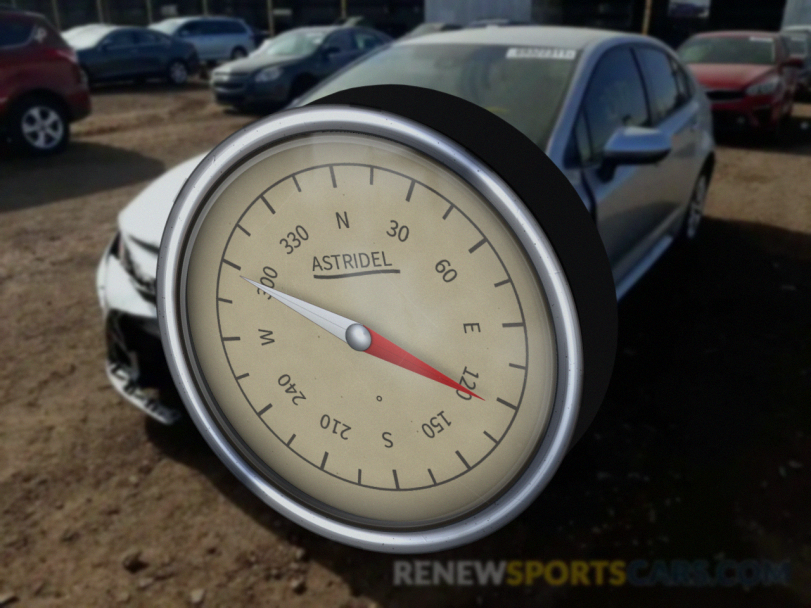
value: **120** °
